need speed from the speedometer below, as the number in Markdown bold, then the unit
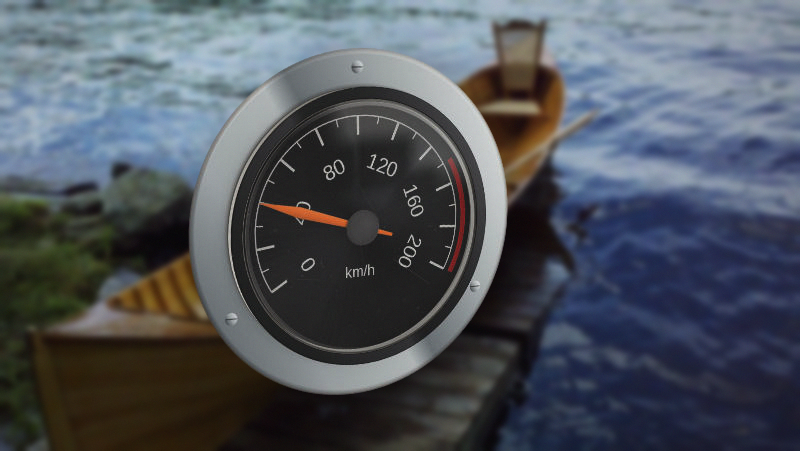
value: **40** km/h
